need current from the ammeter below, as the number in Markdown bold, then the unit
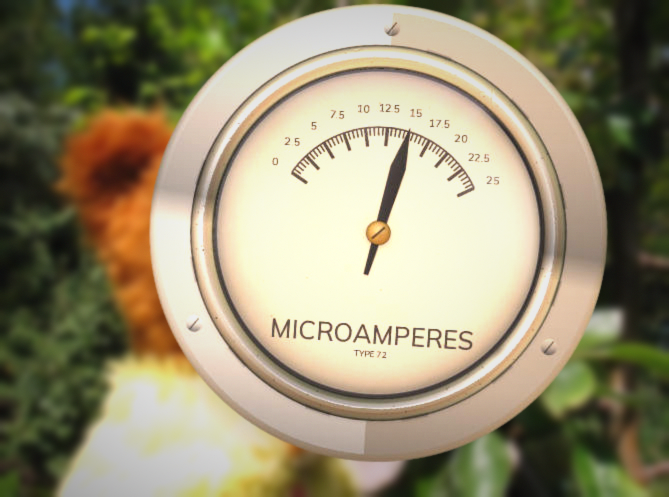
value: **15** µA
